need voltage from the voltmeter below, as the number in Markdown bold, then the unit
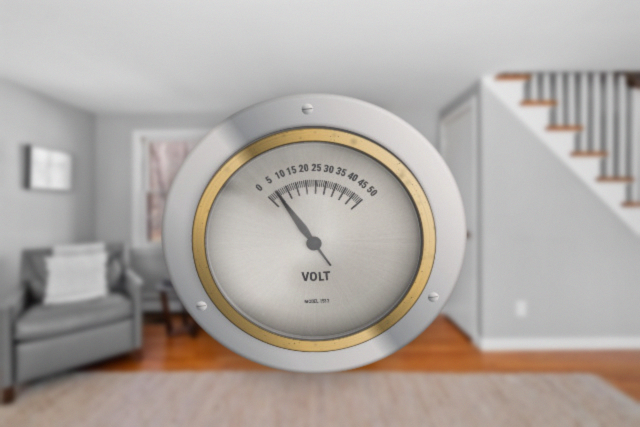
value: **5** V
